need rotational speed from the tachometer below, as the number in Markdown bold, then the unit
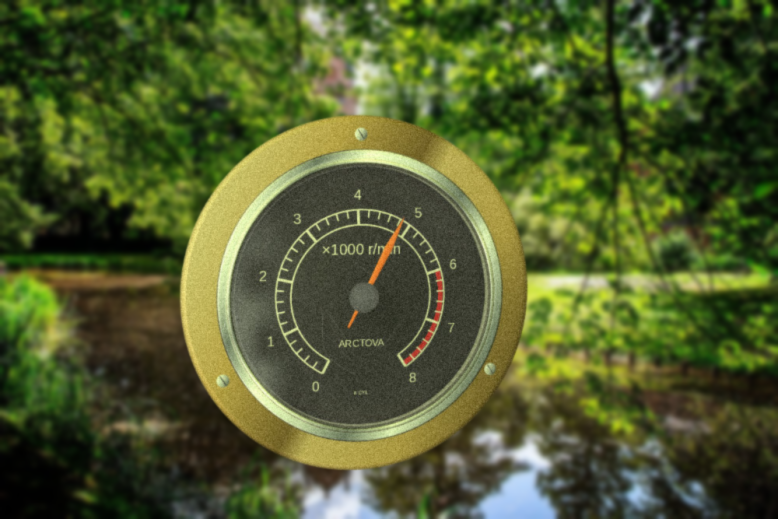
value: **4800** rpm
